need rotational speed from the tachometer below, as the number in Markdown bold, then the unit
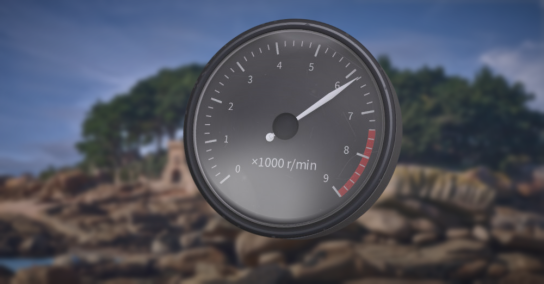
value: **6200** rpm
